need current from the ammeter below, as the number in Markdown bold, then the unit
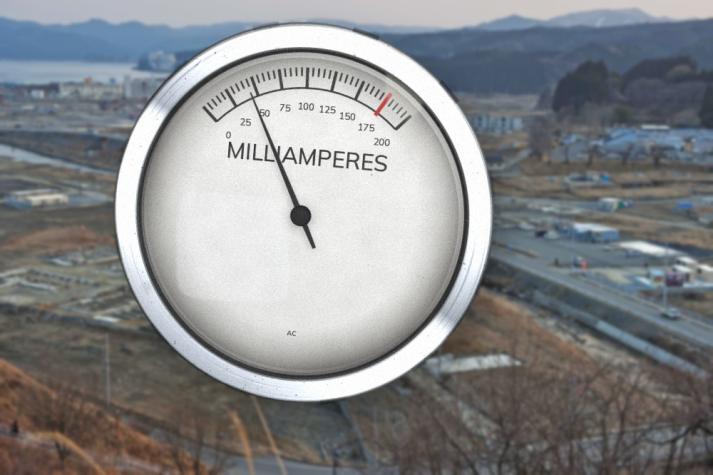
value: **45** mA
